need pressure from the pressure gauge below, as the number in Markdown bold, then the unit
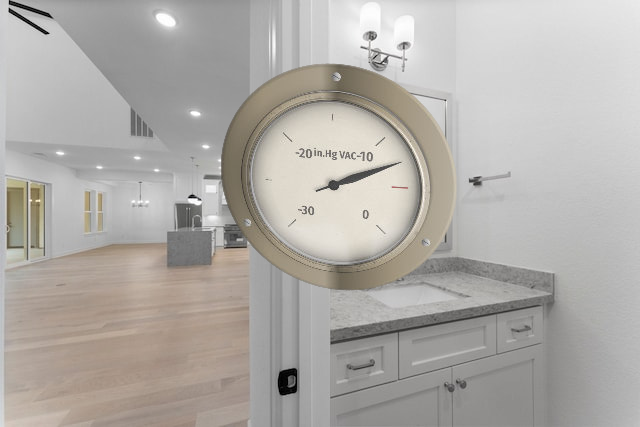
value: **-7.5** inHg
